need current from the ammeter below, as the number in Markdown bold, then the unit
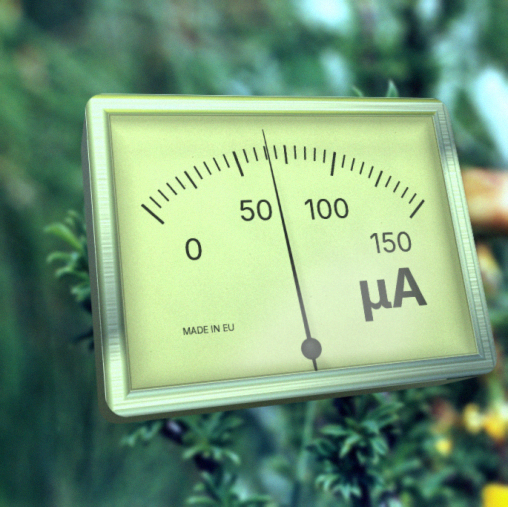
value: **65** µA
